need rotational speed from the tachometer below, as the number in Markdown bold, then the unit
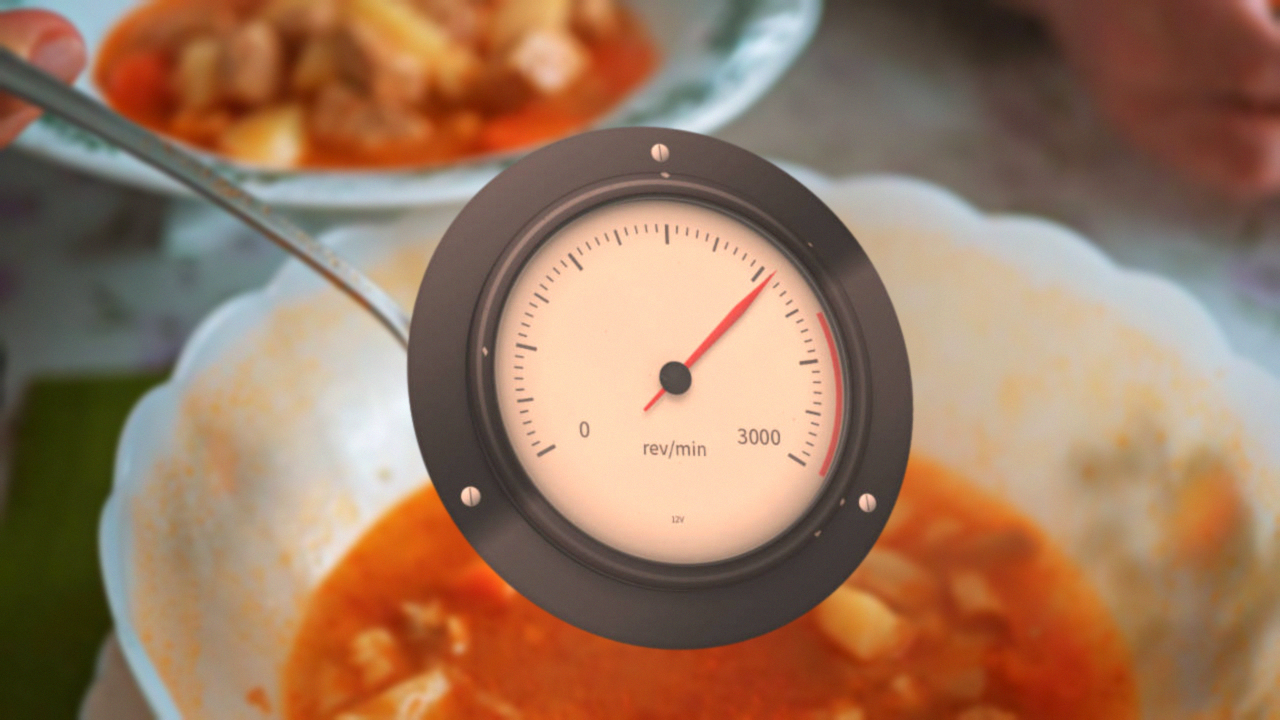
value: **2050** rpm
